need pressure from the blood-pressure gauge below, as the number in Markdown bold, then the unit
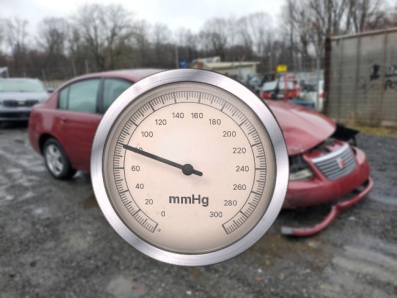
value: **80** mmHg
